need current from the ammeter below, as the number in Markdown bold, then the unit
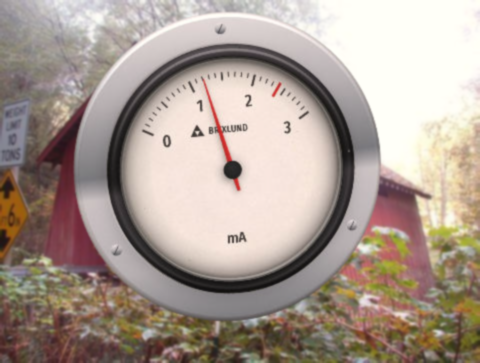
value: **1.2** mA
